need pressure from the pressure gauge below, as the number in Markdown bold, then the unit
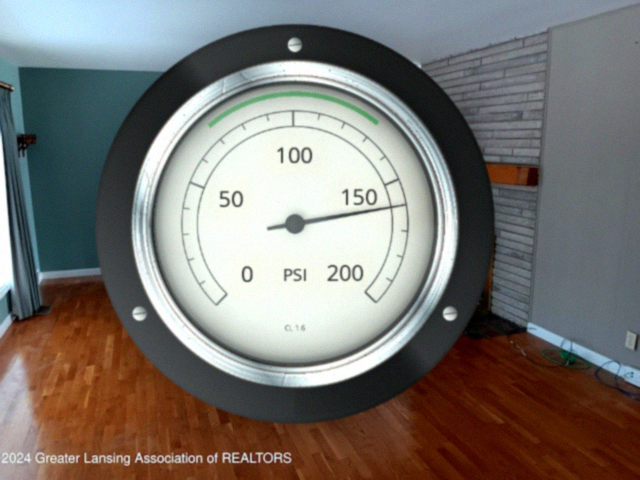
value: **160** psi
